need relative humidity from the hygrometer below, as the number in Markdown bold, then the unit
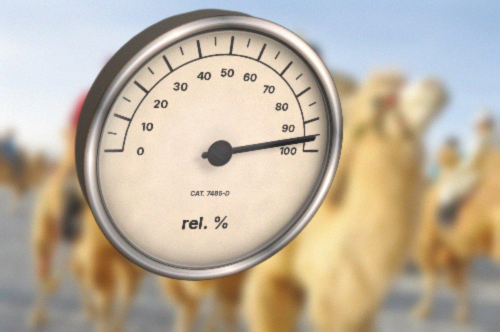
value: **95** %
